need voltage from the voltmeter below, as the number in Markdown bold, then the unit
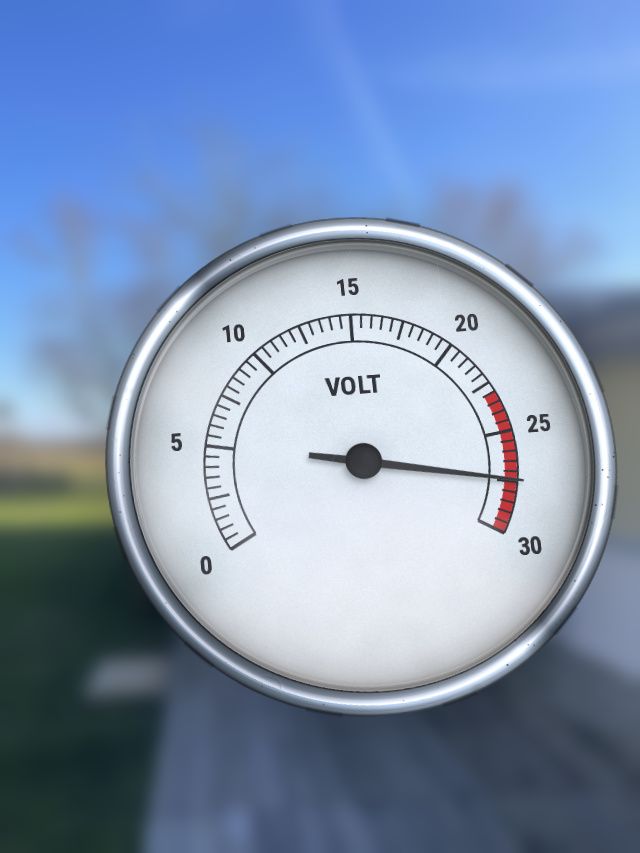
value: **27.5** V
